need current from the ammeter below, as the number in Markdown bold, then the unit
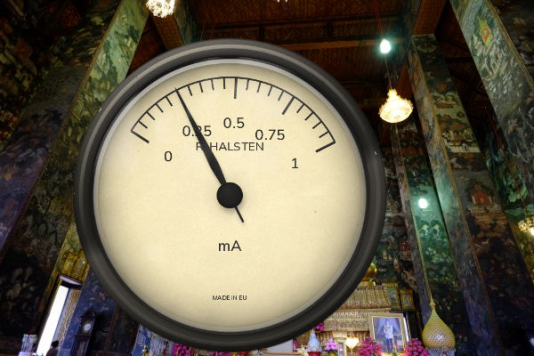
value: **0.25** mA
